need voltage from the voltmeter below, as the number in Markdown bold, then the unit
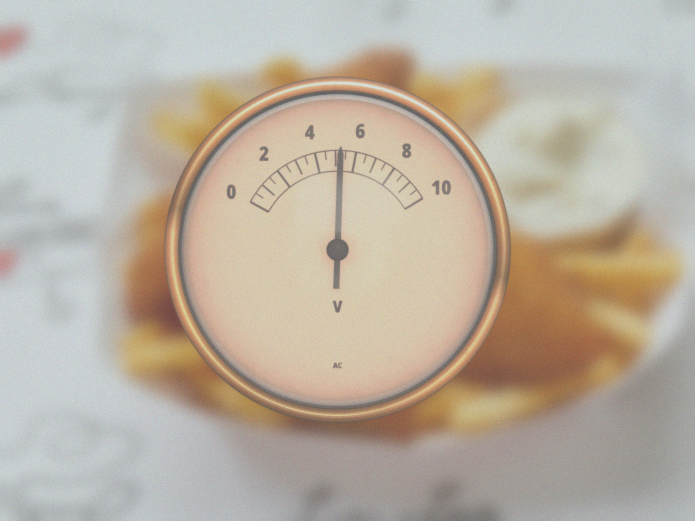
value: **5.25** V
